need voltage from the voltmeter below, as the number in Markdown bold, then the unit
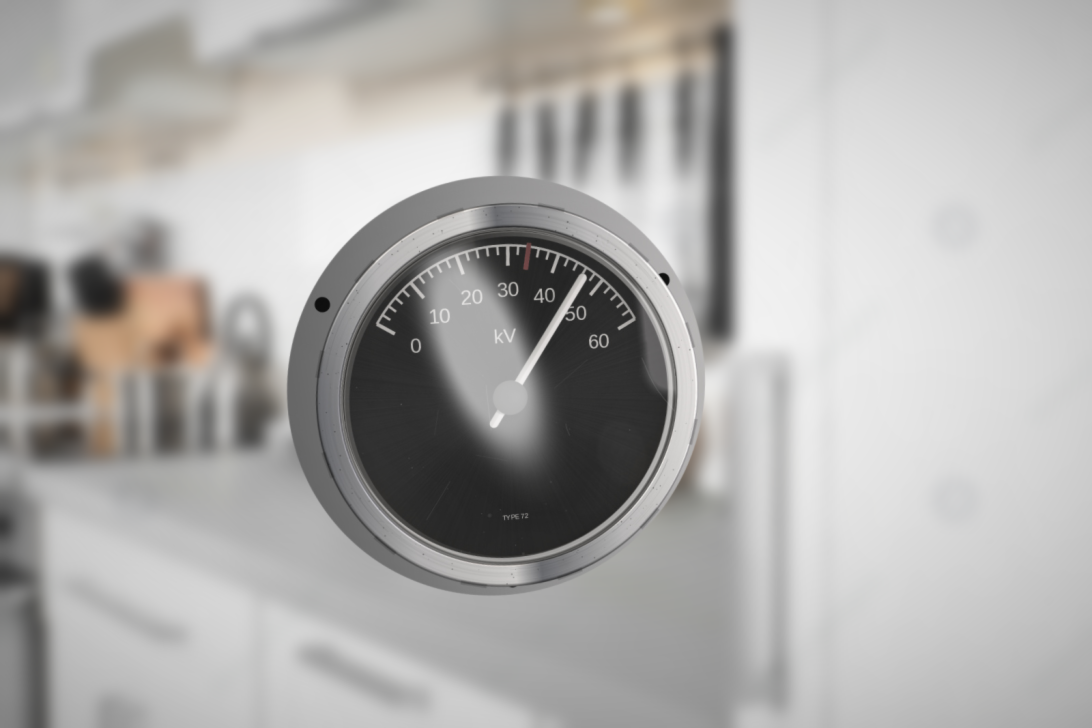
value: **46** kV
